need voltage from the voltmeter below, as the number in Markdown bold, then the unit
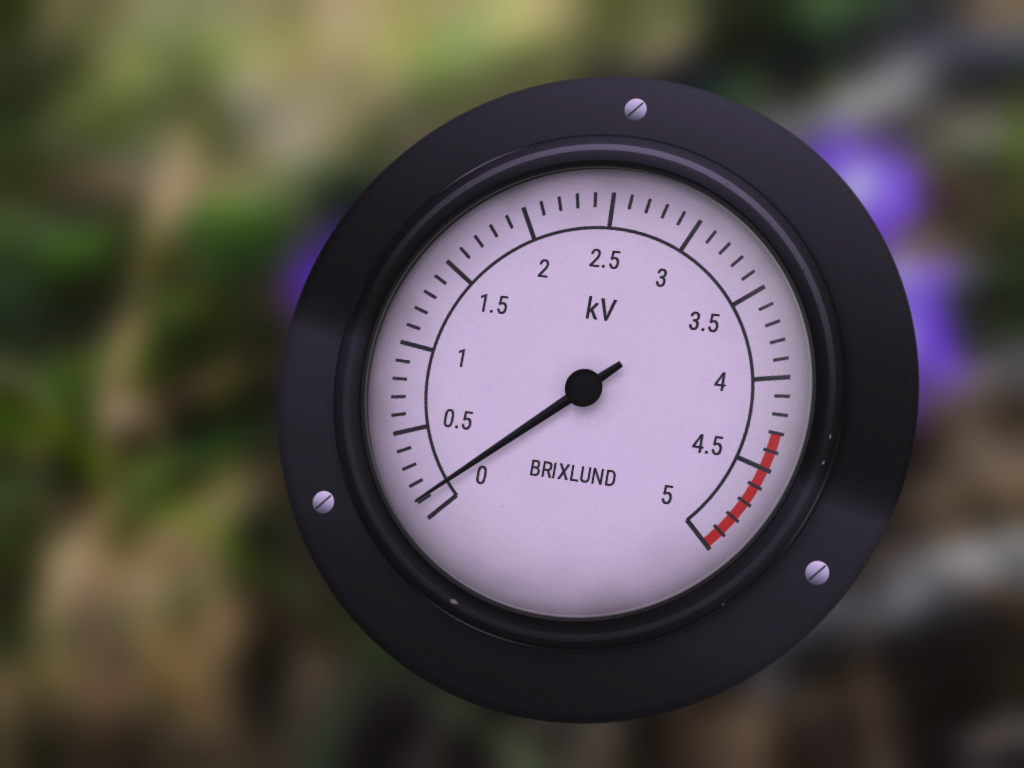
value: **0.1** kV
